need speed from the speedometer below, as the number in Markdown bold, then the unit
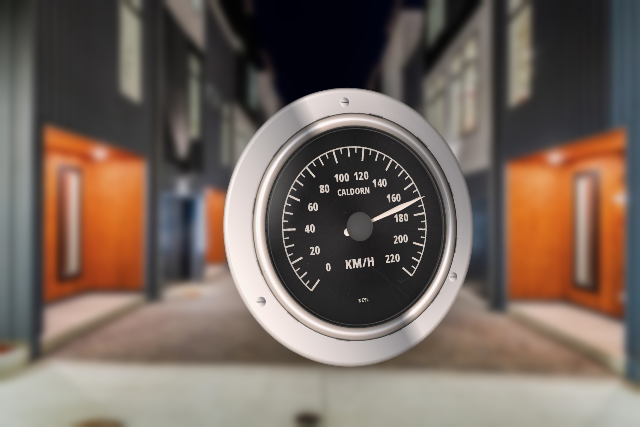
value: **170** km/h
